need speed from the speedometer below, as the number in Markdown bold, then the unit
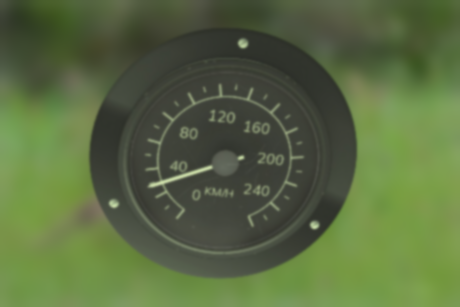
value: **30** km/h
